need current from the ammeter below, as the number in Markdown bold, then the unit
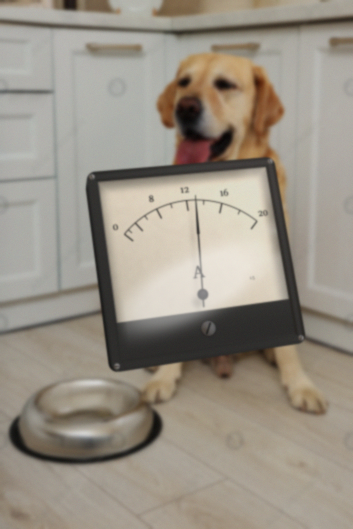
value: **13** A
